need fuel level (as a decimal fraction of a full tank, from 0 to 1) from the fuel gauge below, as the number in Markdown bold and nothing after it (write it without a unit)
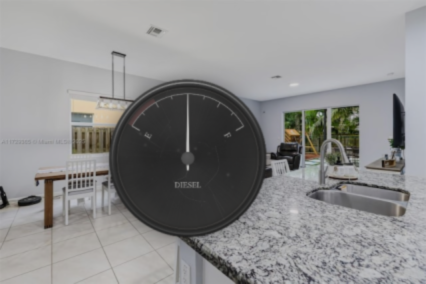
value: **0.5**
